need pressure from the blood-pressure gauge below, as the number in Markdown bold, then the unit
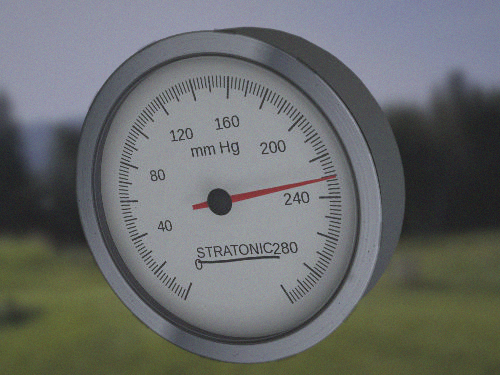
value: **230** mmHg
